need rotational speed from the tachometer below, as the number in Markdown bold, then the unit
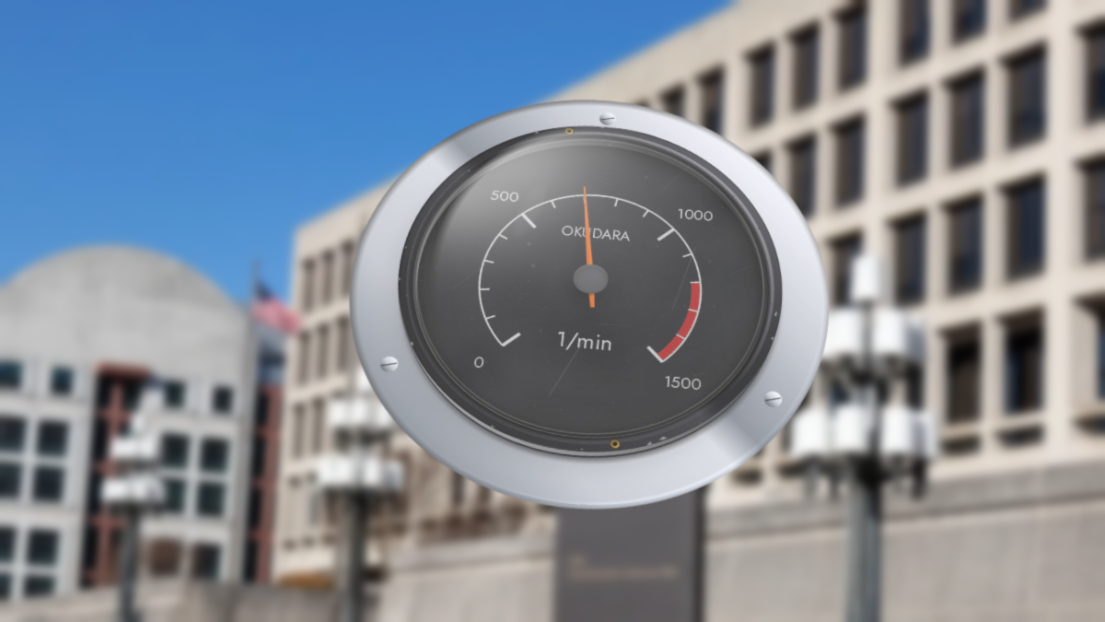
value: **700** rpm
